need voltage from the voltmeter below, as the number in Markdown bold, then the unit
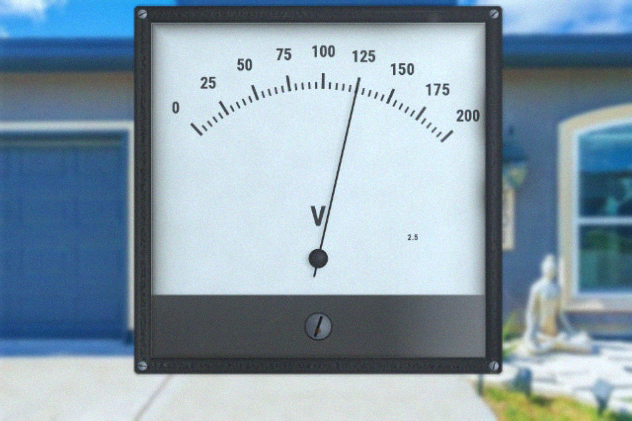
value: **125** V
